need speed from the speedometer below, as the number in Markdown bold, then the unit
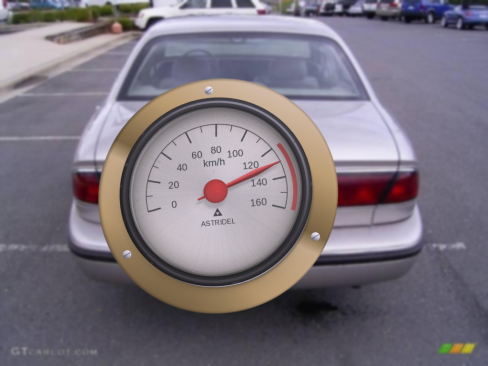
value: **130** km/h
